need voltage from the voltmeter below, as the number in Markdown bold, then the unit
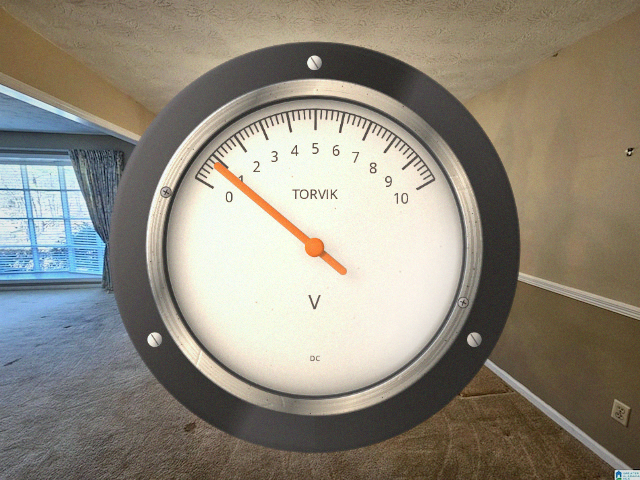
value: **0.8** V
